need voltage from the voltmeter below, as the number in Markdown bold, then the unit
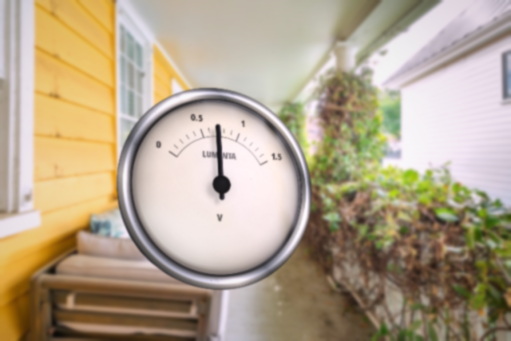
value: **0.7** V
